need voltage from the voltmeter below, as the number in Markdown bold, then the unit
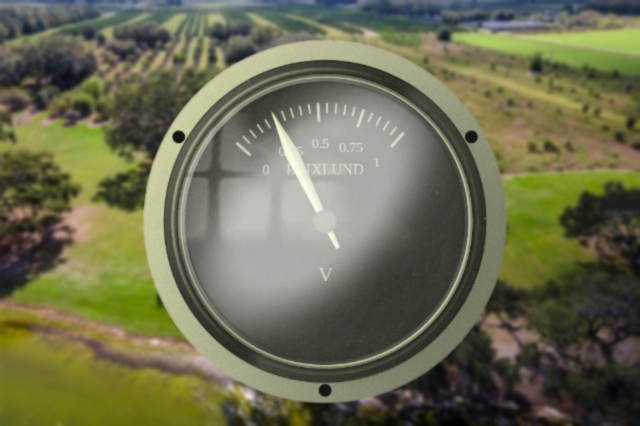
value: **0.25** V
